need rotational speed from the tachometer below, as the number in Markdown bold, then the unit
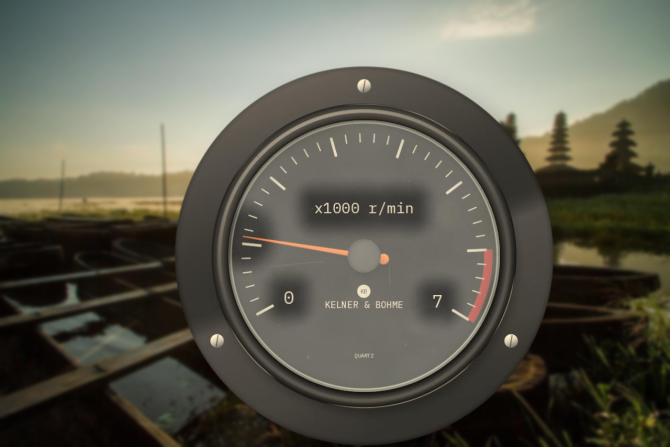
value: **1100** rpm
